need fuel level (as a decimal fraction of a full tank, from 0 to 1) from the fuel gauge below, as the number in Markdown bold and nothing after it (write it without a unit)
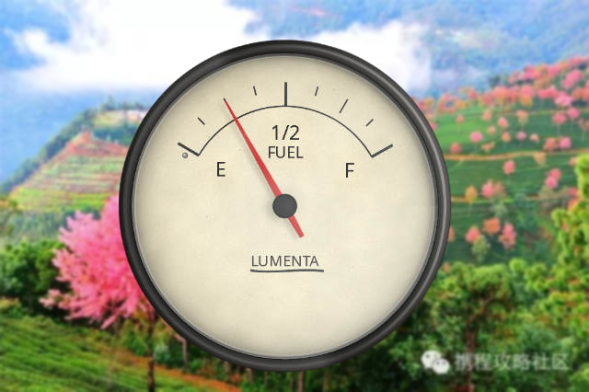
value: **0.25**
